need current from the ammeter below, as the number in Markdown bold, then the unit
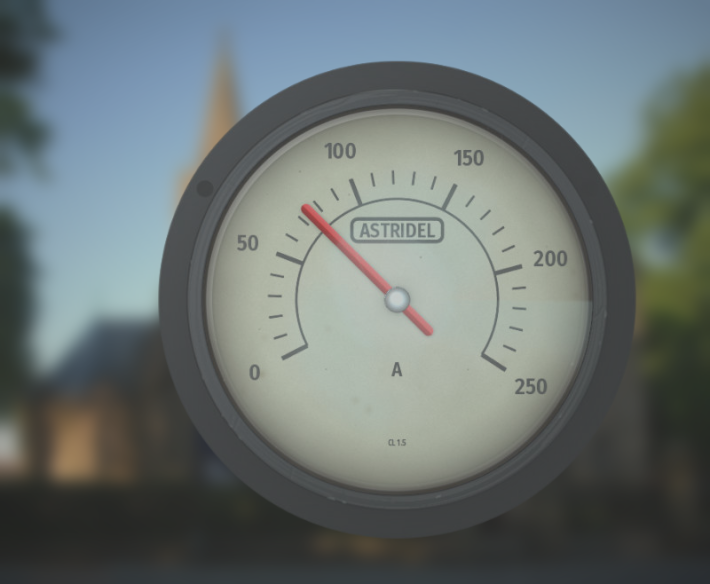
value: **75** A
